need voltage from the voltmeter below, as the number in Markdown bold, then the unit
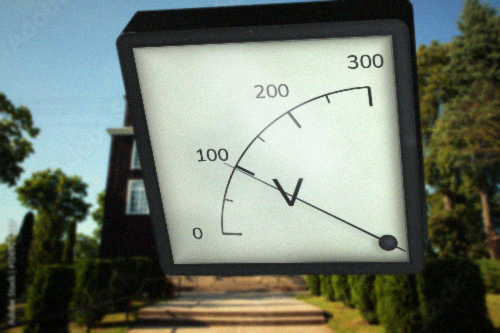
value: **100** V
